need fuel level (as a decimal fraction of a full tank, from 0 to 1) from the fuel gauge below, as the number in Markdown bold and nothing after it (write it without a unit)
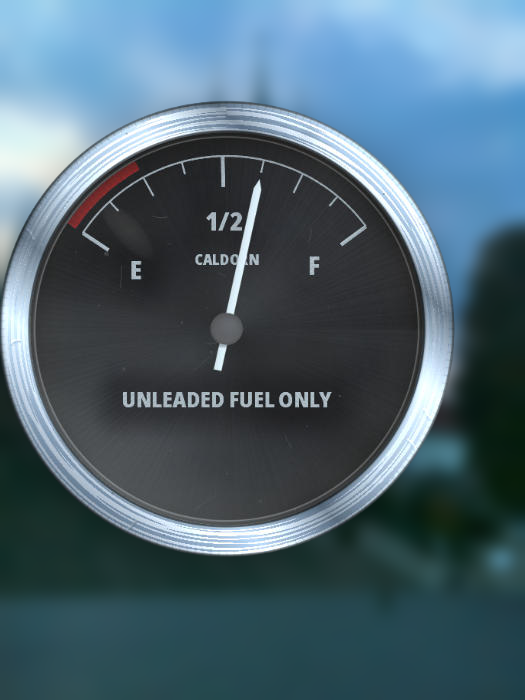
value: **0.625**
